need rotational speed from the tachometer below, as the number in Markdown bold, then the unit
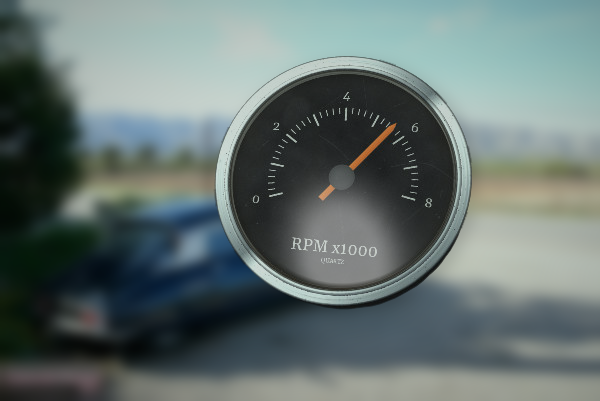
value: **5600** rpm
